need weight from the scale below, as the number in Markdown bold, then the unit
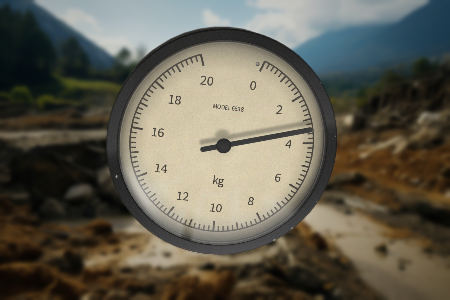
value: **3.4** kg
